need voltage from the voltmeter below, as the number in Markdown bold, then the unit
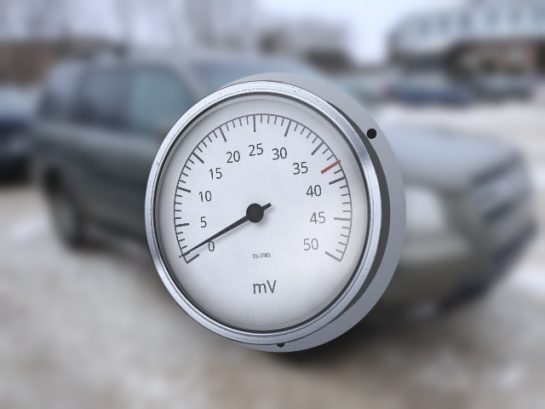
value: **1** mV
